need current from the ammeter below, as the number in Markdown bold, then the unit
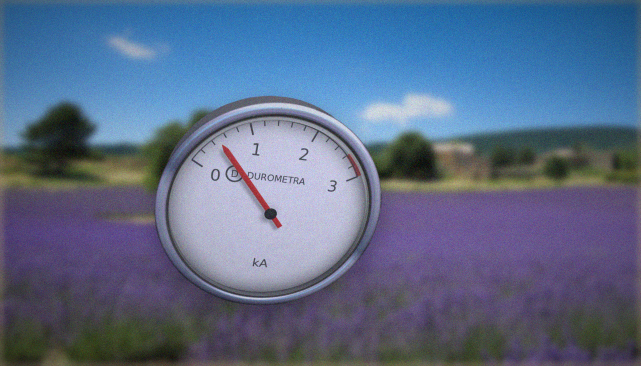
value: **0.5** kA
